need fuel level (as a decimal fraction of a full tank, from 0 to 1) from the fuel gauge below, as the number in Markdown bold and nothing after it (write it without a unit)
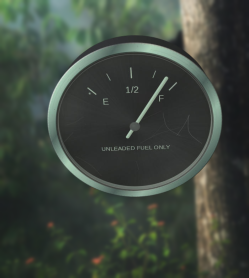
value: **0.875**
